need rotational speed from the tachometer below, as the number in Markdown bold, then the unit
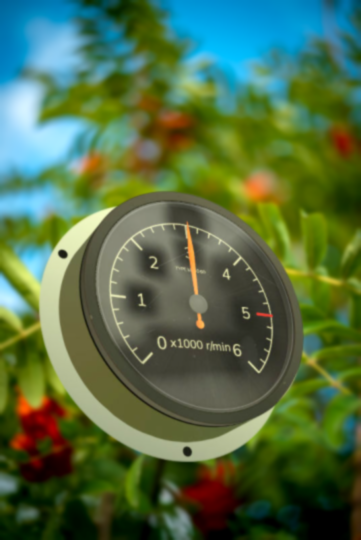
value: **3000** rpm
